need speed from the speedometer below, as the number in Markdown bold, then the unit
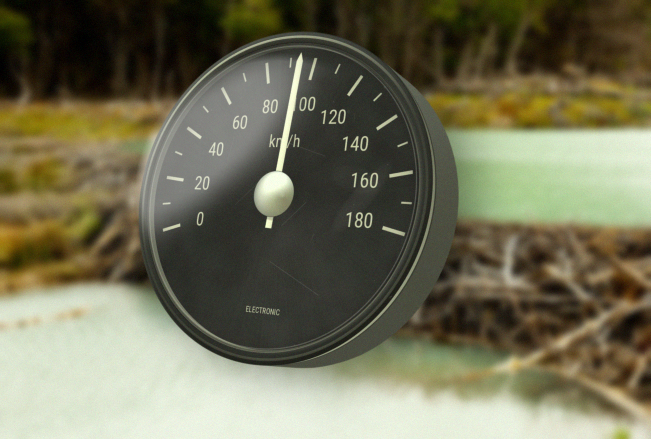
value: **95** km/h
